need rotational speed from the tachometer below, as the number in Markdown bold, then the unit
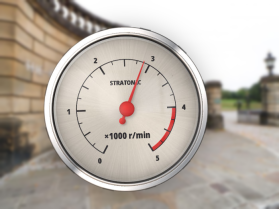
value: **2875** rpm
